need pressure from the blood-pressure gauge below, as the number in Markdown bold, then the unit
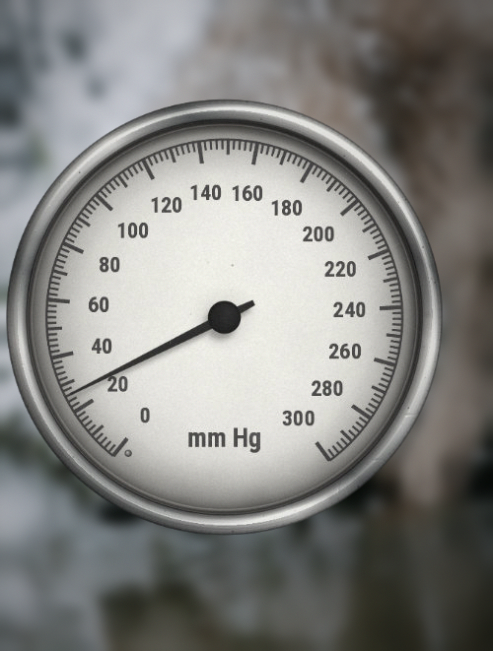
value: **26** mmHg
